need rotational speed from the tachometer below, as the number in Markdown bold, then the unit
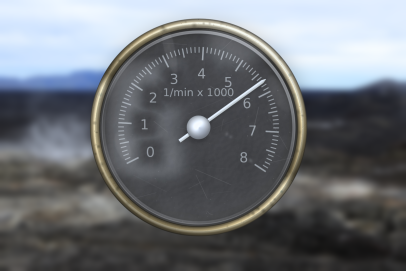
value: **5700** rpm
